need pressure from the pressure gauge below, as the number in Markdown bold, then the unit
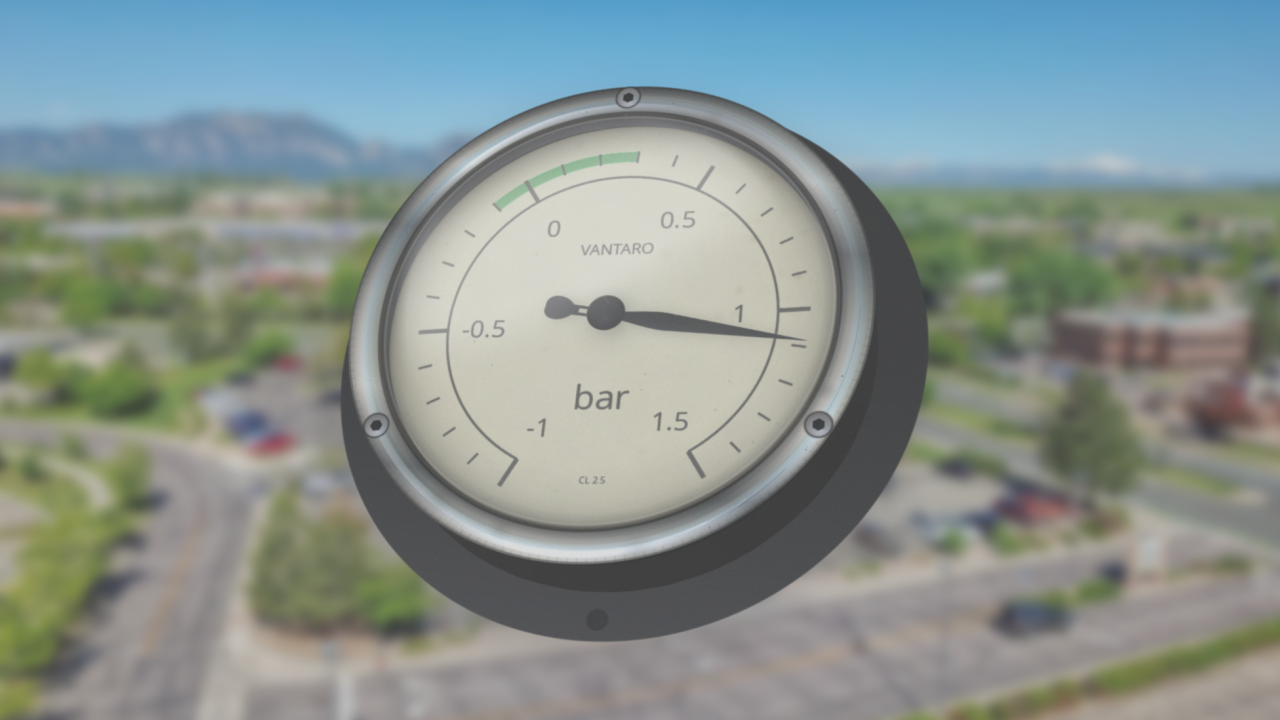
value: **1.1** bar
